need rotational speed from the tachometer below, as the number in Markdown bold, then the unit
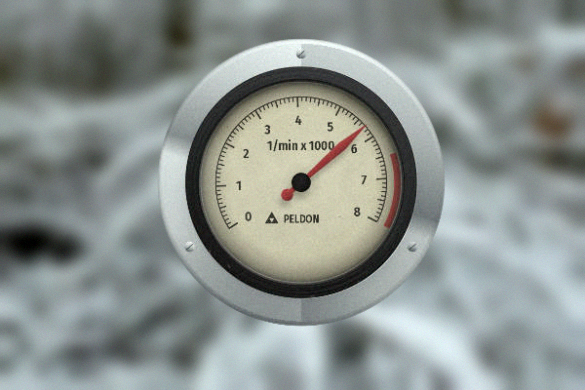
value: **5700** rpm
